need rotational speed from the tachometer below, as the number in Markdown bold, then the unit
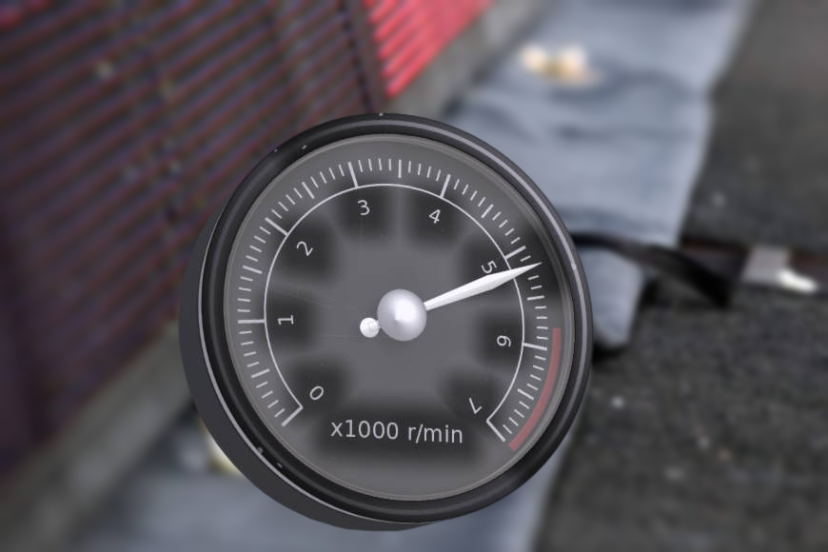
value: **5200** rpm
